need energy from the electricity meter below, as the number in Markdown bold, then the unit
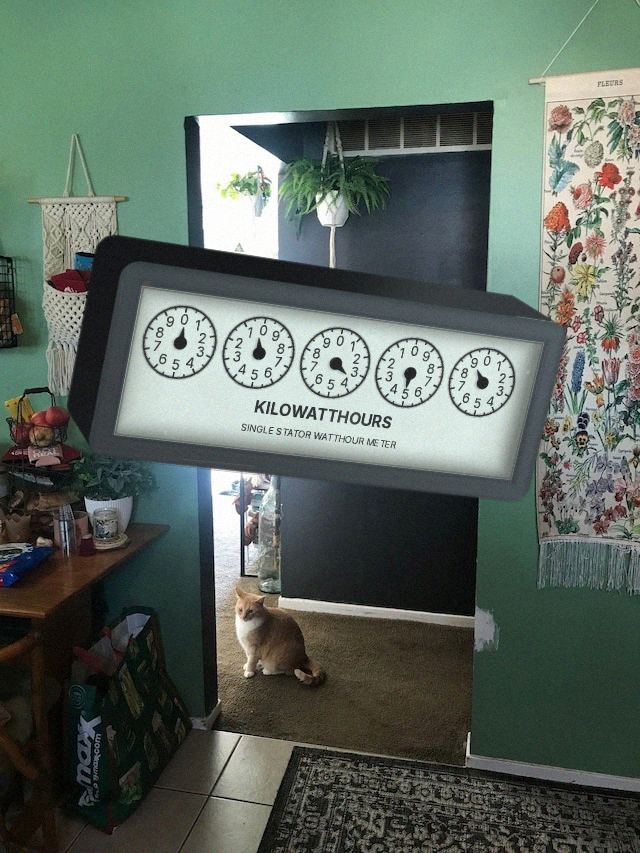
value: **349** kWh
